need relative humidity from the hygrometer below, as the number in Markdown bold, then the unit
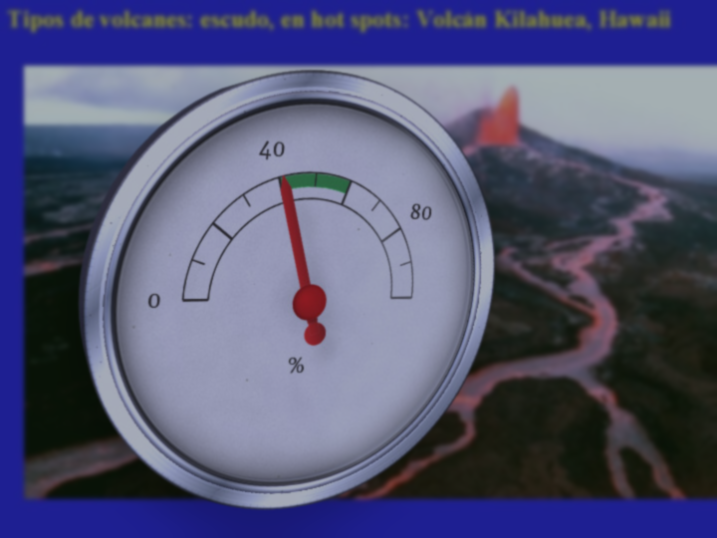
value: **40** %
